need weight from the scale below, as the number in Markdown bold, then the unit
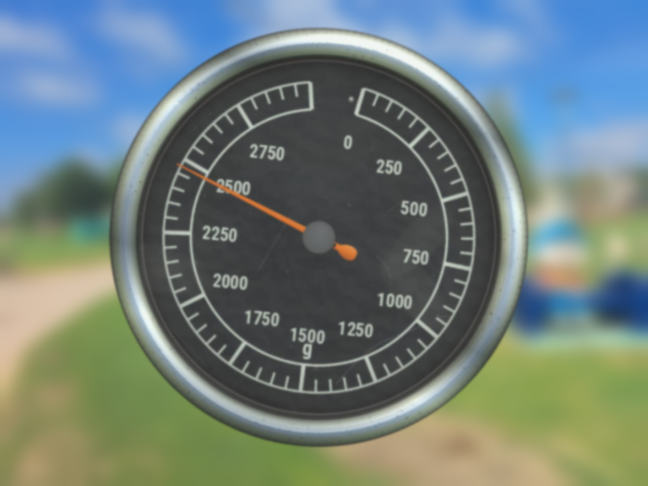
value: **2475** g
